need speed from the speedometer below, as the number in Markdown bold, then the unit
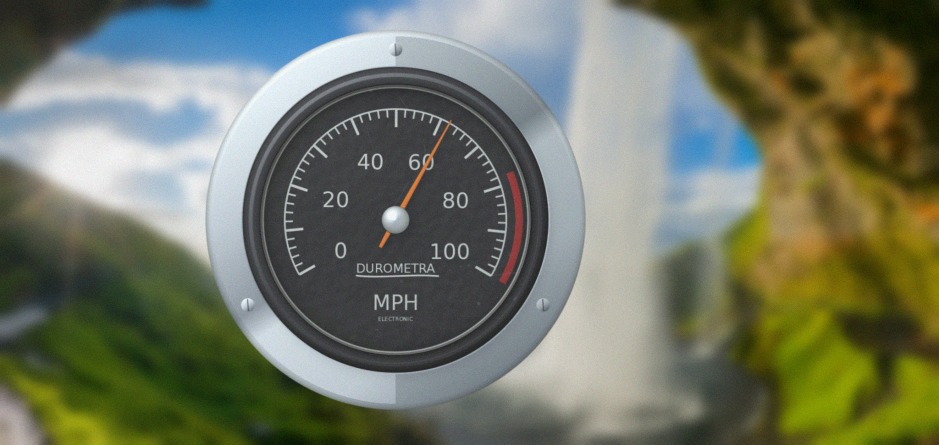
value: **62** mph
